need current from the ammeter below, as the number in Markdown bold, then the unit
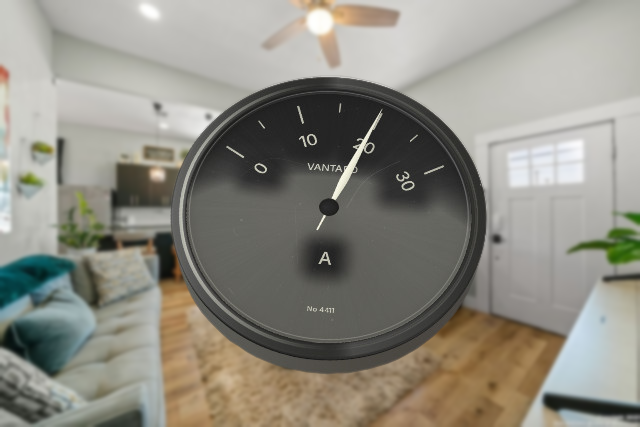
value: **20** A
